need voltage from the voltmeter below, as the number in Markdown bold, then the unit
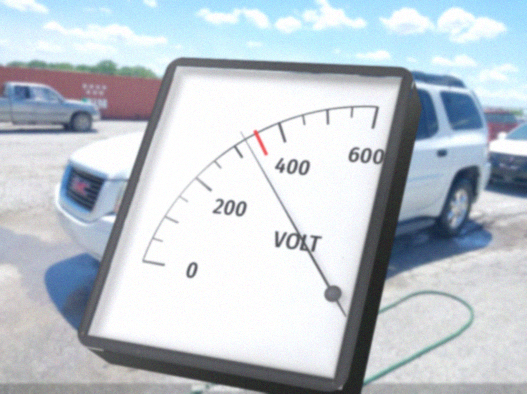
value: **325** V
